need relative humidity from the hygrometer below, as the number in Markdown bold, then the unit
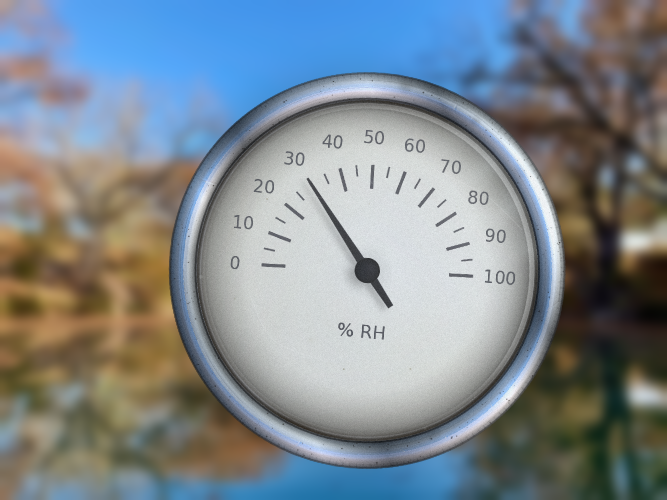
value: **30** %
